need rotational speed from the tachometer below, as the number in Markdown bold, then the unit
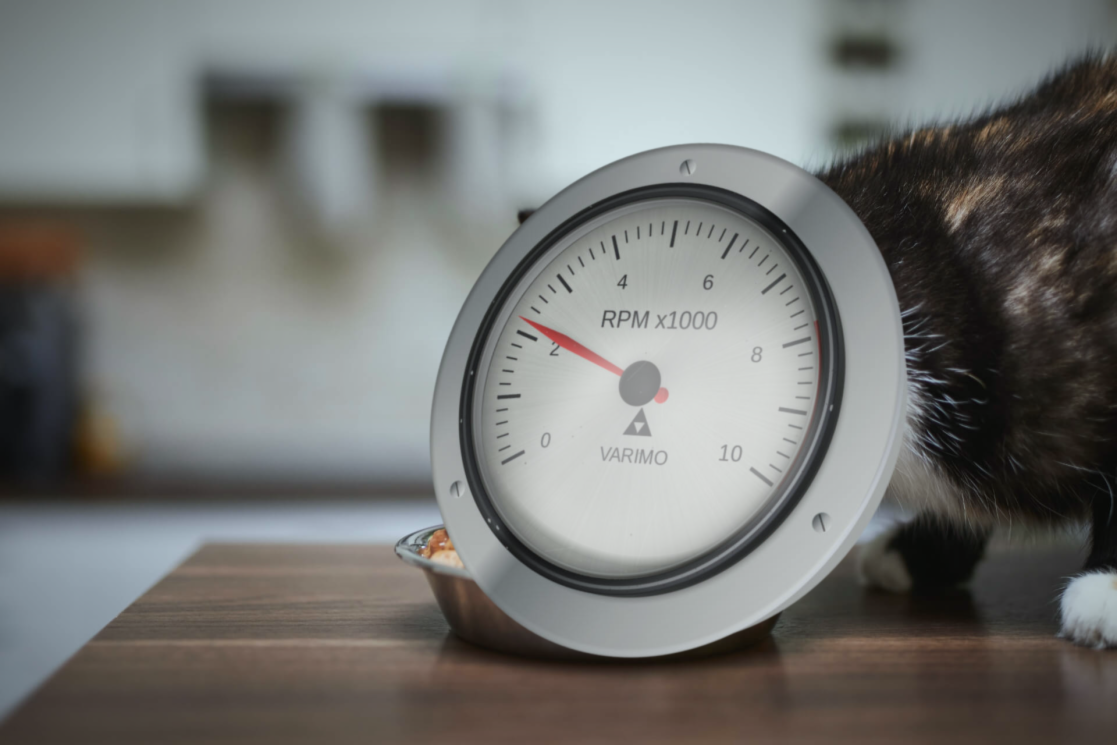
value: **2200** rpm
